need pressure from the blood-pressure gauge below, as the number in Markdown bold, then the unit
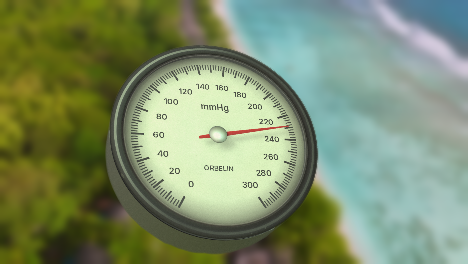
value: **230** mmHg
